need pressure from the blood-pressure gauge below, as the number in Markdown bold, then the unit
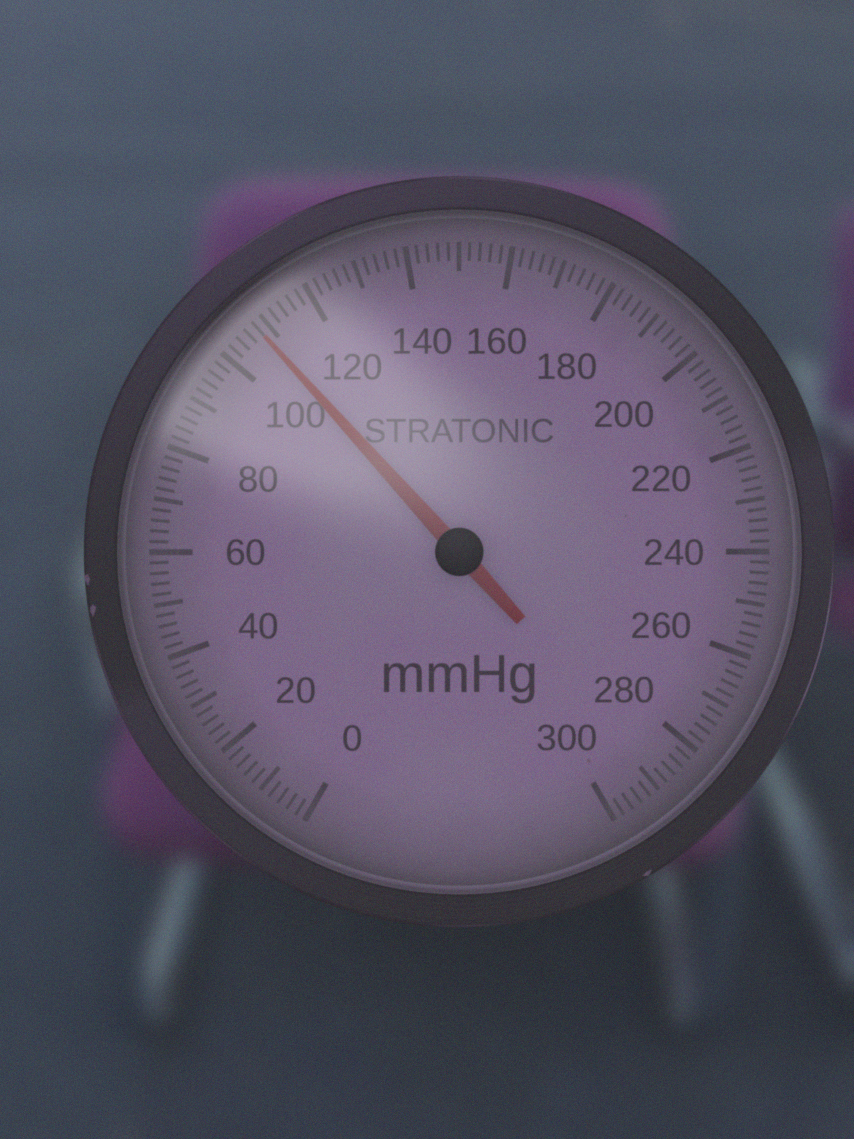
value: **108** mmHg
